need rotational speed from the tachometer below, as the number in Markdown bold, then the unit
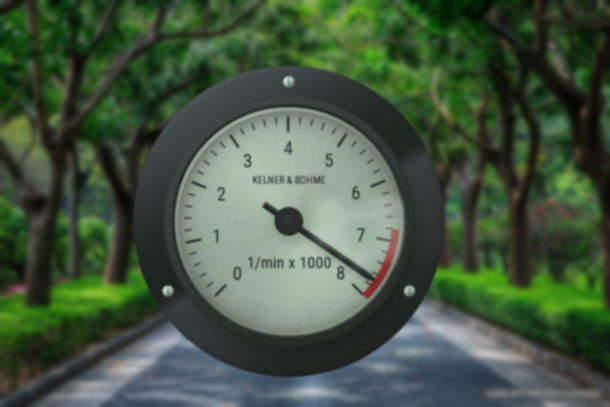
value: **7700** rpm
